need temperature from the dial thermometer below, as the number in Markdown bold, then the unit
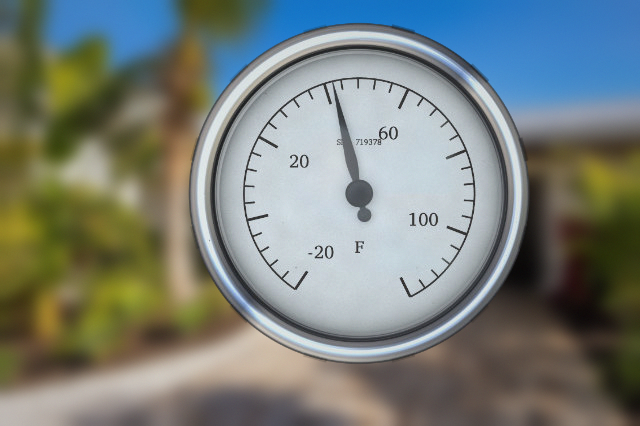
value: **42** °F
